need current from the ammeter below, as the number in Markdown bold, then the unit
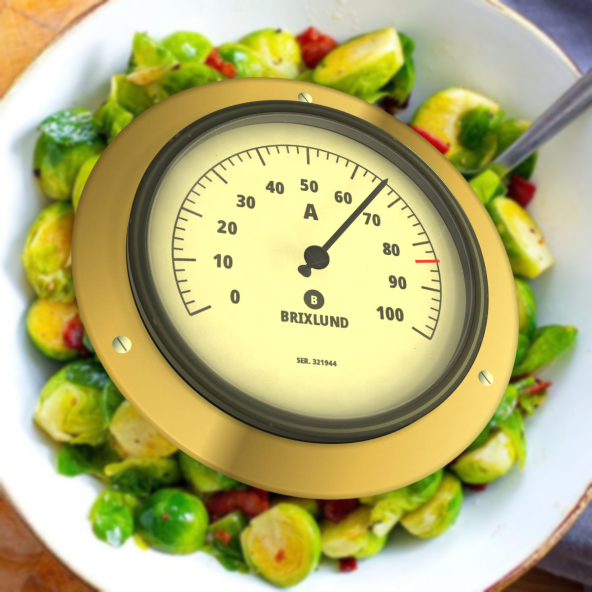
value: **66** A
